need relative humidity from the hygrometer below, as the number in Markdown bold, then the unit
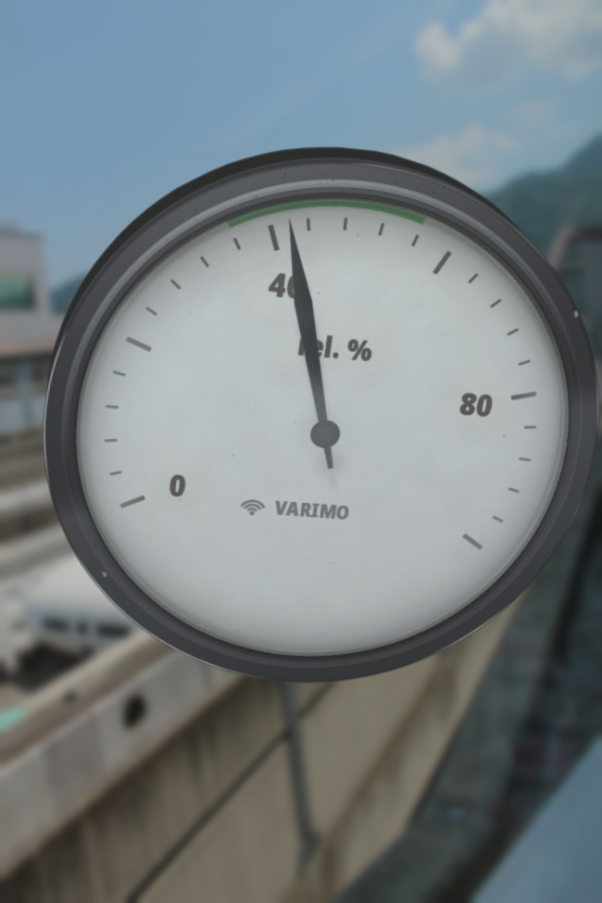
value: **42** %
